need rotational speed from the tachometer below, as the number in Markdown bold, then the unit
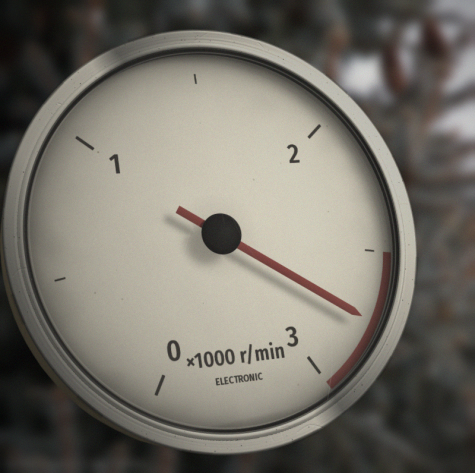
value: **2750** rpm
